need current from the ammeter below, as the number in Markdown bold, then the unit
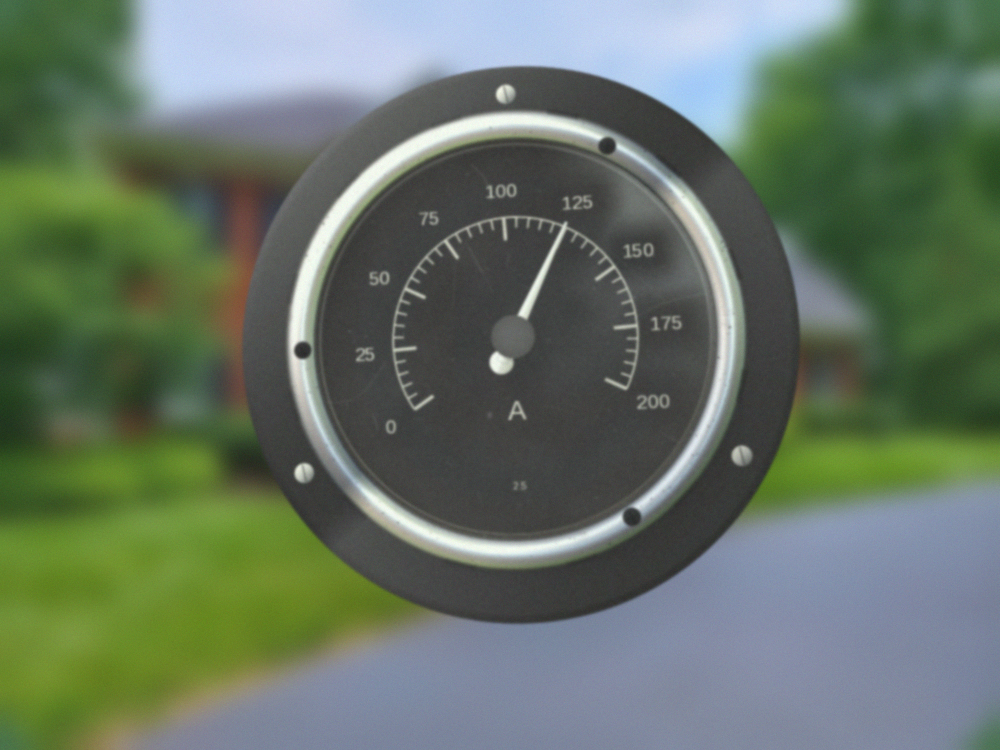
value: **125** A
